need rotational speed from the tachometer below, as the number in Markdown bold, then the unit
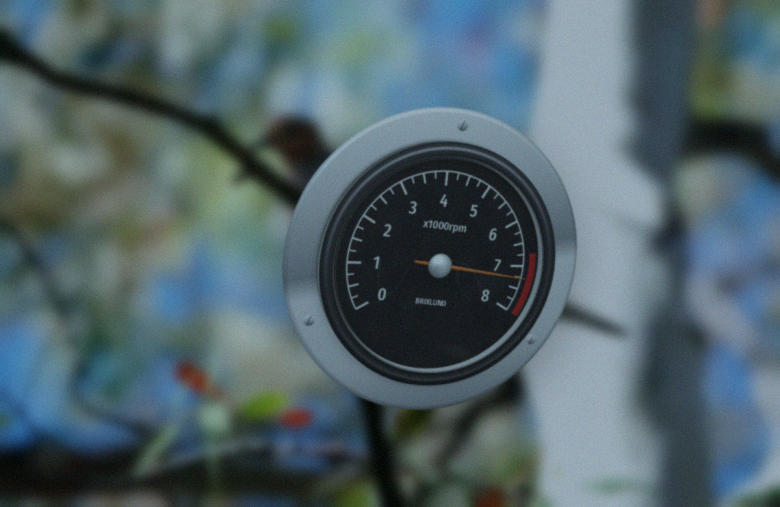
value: **7250** rpm
